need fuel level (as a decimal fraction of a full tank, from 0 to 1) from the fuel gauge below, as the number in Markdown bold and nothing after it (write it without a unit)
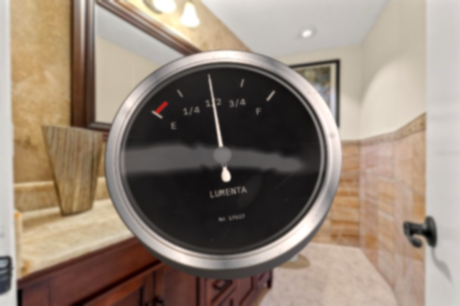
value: **0.5**
